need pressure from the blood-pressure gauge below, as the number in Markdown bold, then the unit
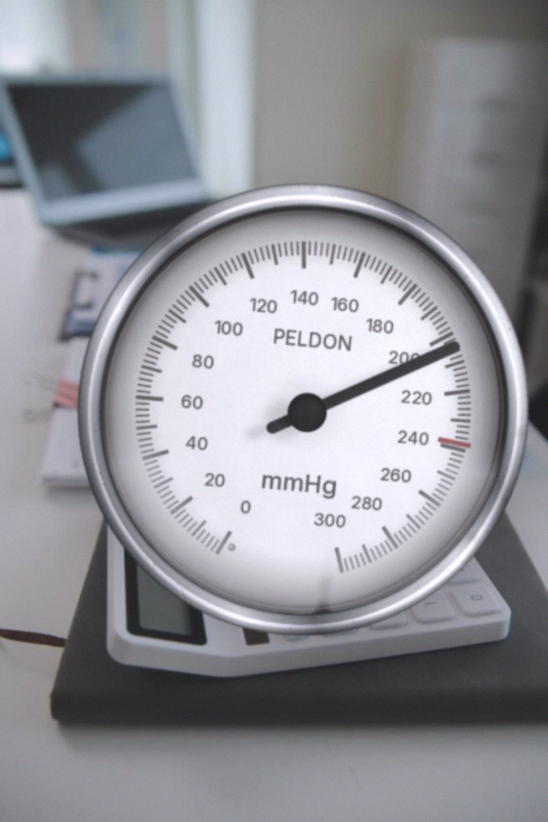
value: **204** mmHg
